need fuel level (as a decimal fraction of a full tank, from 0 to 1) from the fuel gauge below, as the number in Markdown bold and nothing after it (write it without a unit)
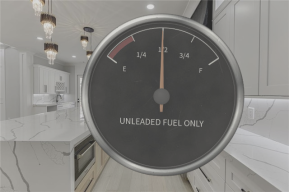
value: **0.5**
